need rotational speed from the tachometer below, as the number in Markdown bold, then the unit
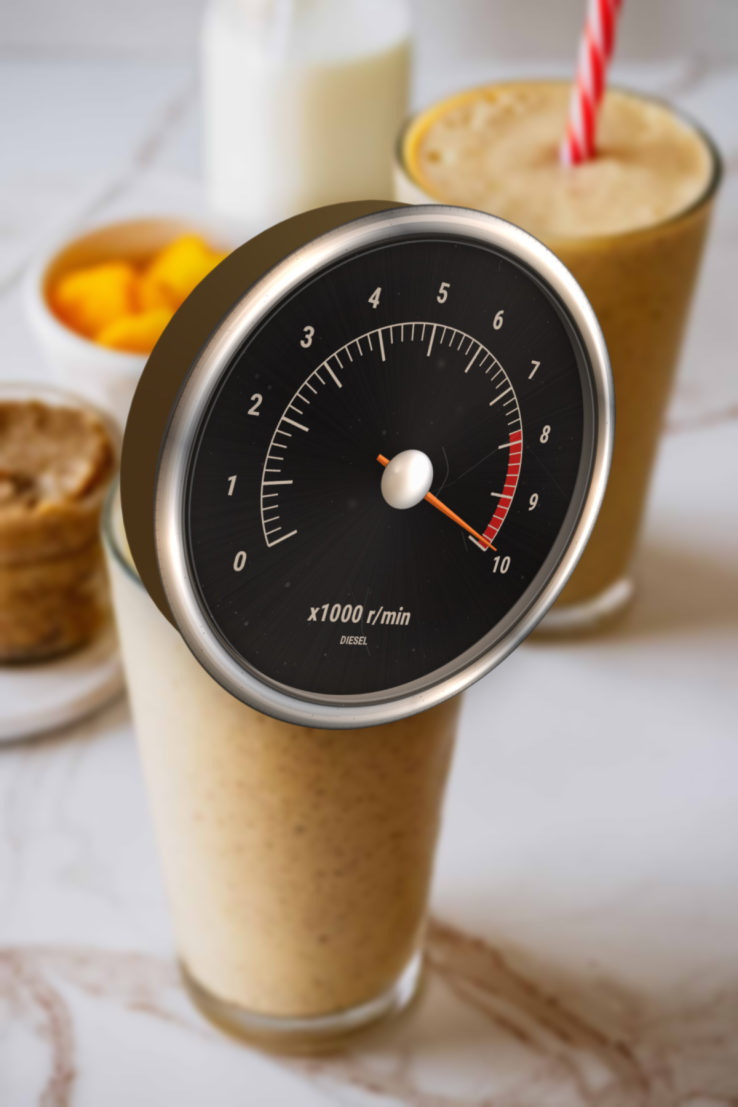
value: **9900** rpm
